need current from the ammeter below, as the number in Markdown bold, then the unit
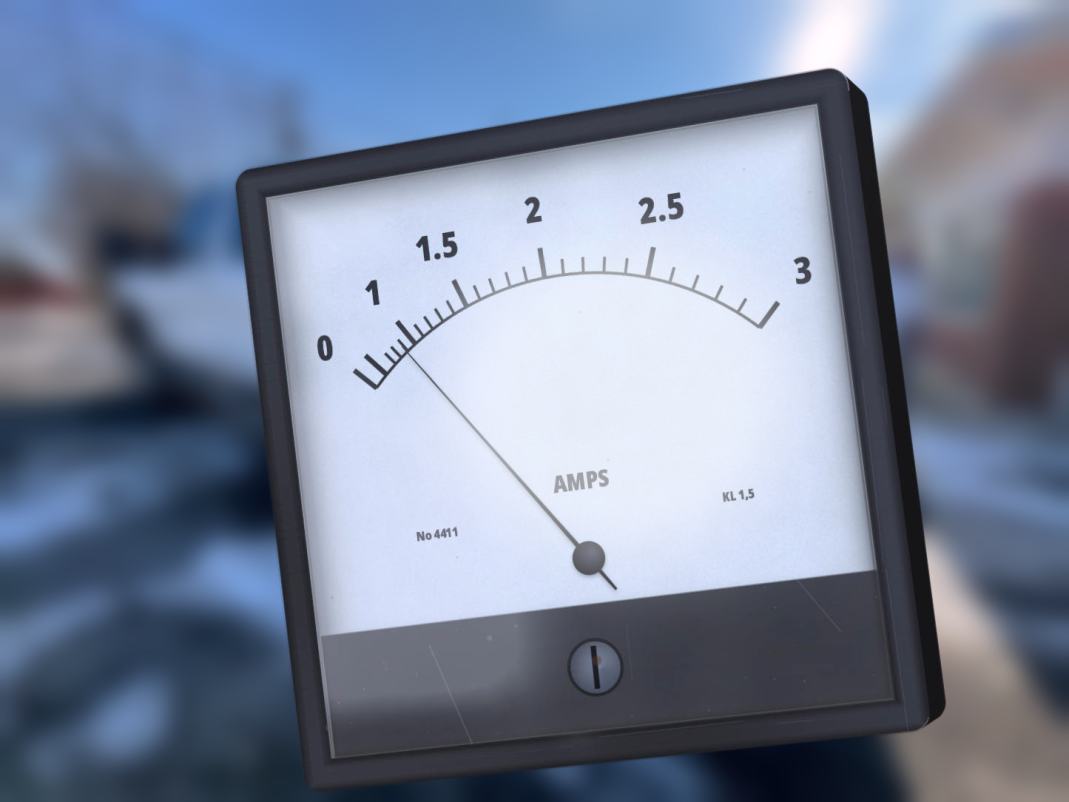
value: **0.9** A
